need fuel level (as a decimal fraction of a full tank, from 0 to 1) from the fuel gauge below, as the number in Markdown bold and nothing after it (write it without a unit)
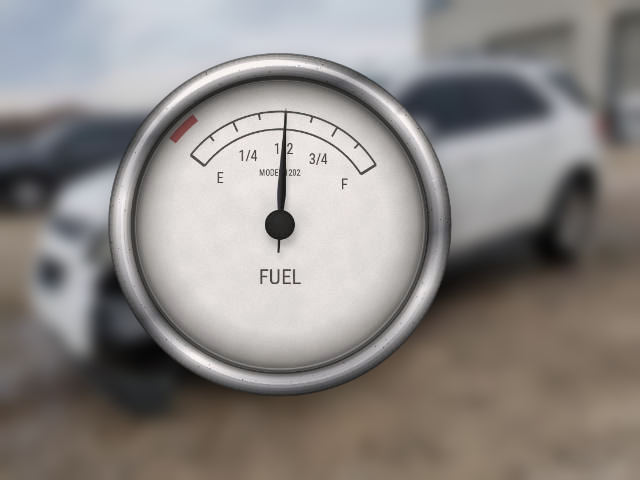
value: **0.5**
